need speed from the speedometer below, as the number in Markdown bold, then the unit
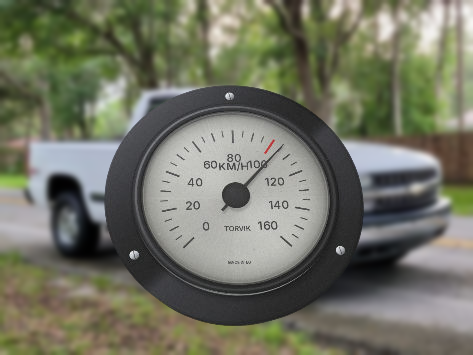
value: **105** km/h
